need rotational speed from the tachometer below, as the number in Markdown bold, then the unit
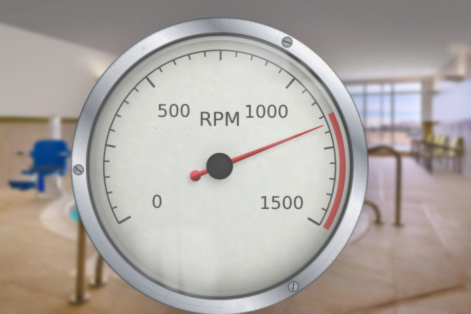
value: **1175** rpm
